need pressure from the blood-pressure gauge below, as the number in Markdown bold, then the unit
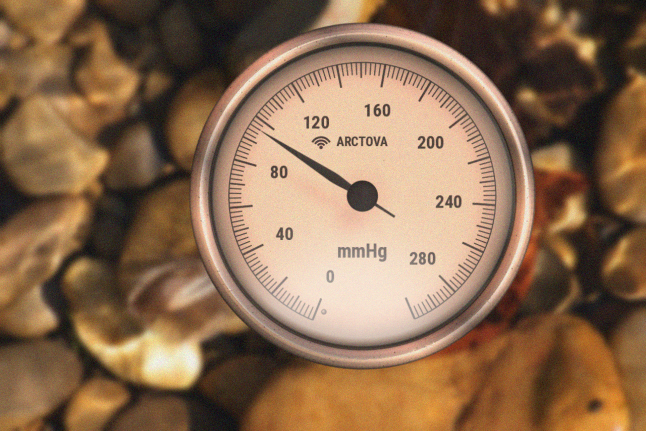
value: **96** mmHg
